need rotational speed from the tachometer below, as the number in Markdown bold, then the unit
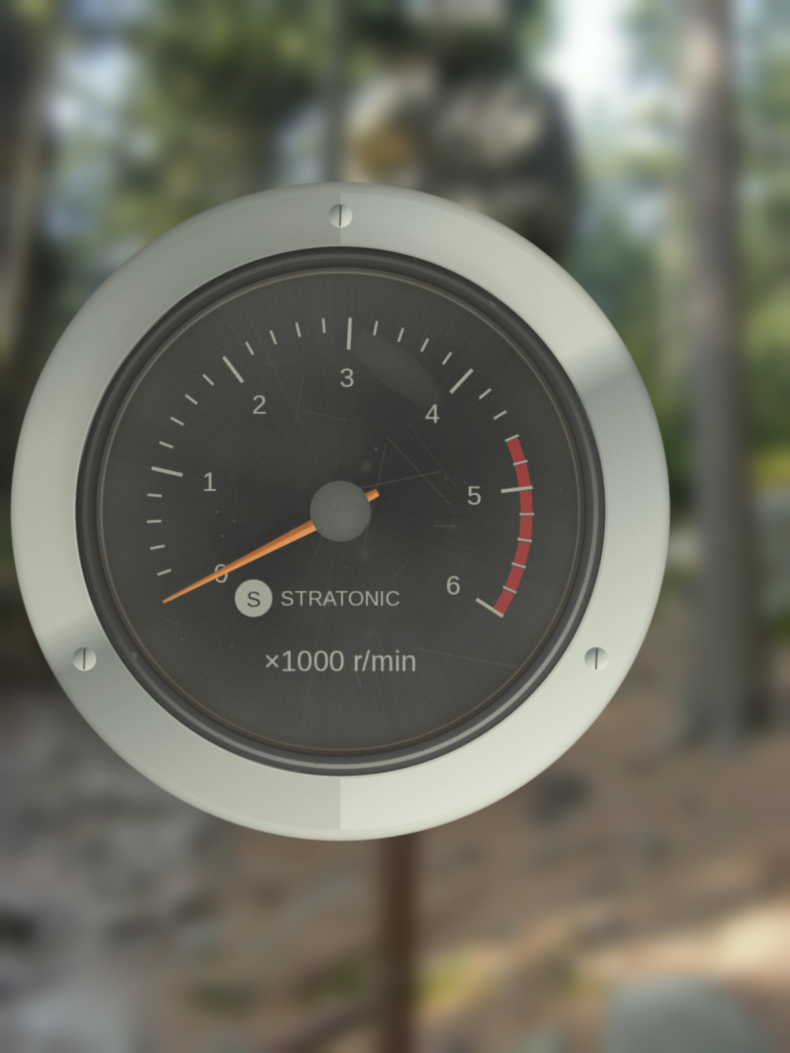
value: **0** rpm
